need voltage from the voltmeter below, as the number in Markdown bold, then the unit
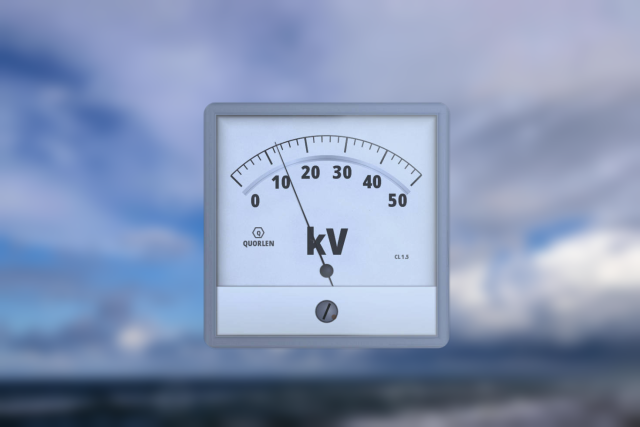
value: **13** kV
